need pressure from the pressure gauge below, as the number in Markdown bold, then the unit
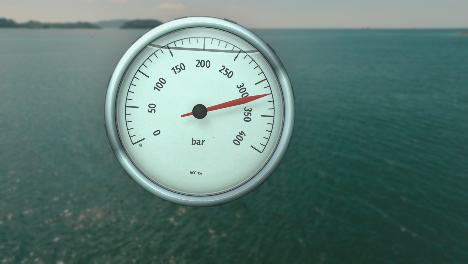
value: **320** bar
